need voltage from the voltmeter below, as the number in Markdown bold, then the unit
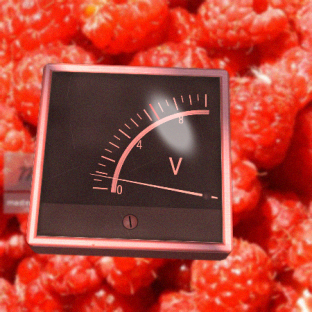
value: **0.75** V
